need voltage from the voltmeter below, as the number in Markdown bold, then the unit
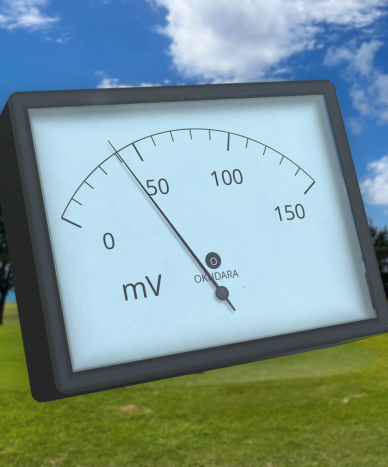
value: **40** mV
